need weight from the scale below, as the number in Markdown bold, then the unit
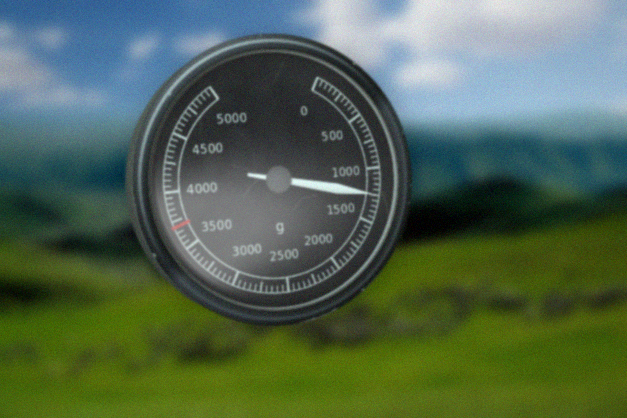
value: **1250** g
